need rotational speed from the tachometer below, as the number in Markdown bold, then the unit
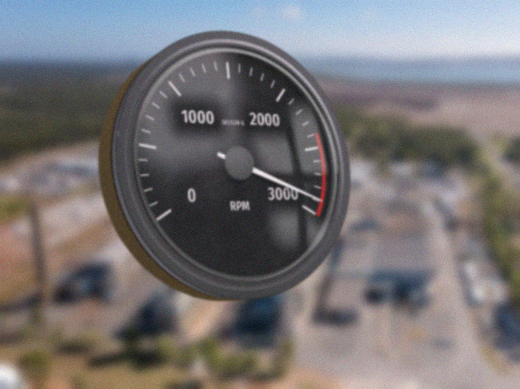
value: **2900** rpm
